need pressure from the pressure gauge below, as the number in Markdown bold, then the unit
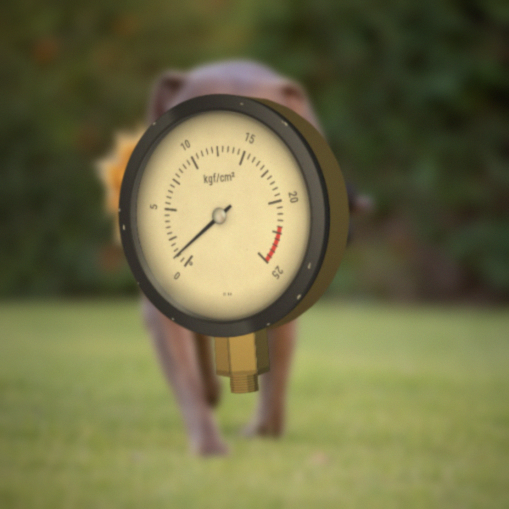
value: **1** kg/cm²
